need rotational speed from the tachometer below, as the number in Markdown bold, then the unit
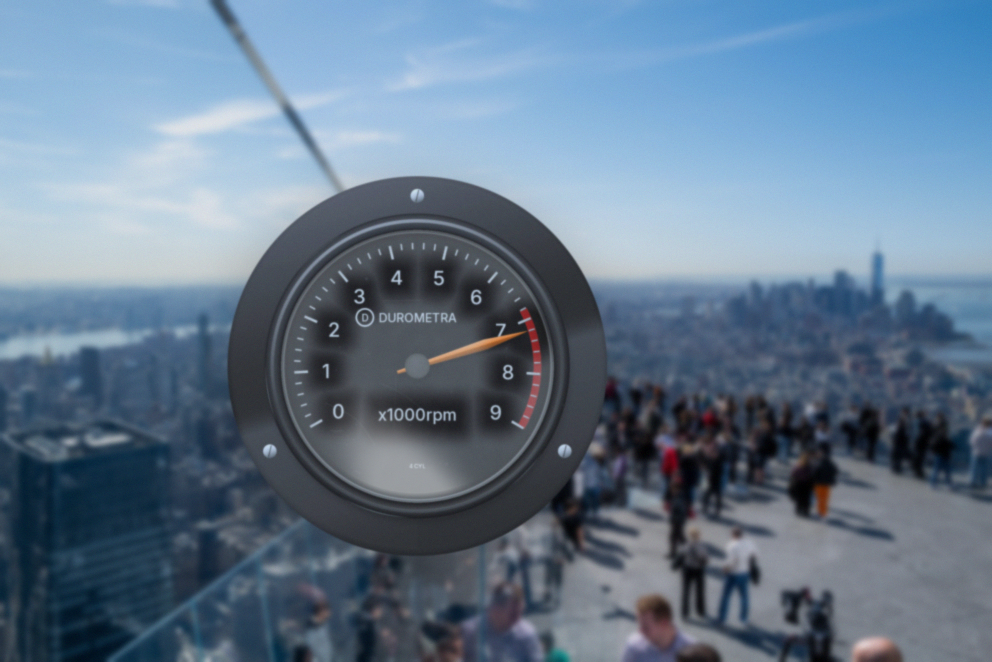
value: **7200** rpm
